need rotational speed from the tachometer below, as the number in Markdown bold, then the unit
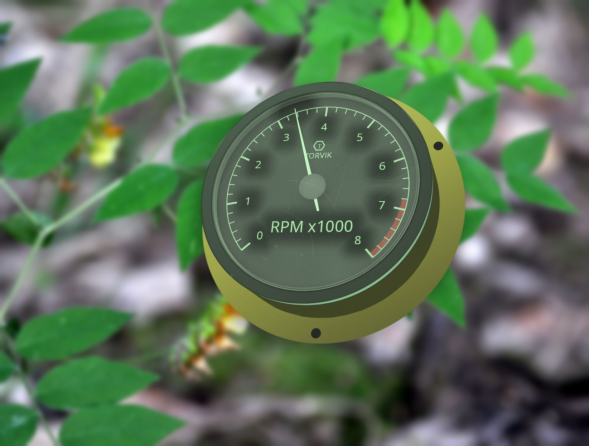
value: **3400** rpm
